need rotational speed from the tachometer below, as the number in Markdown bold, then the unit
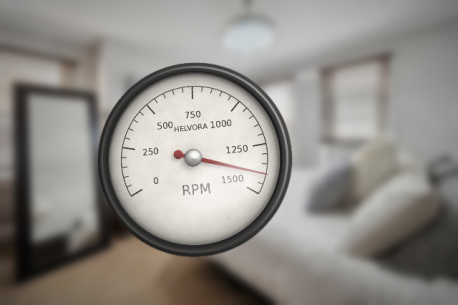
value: **1400** rpm
